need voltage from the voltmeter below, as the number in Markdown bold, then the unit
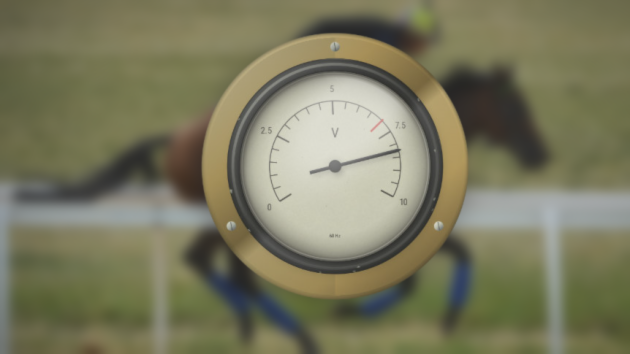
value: **8.25** V
